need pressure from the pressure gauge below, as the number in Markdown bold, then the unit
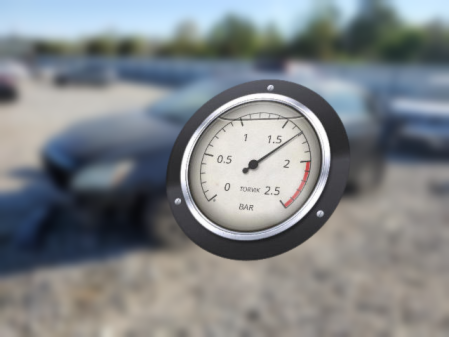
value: **1.7** bar
